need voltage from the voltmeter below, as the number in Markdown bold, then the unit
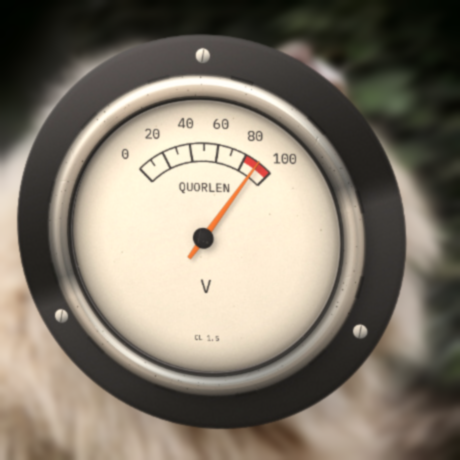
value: **90** V
